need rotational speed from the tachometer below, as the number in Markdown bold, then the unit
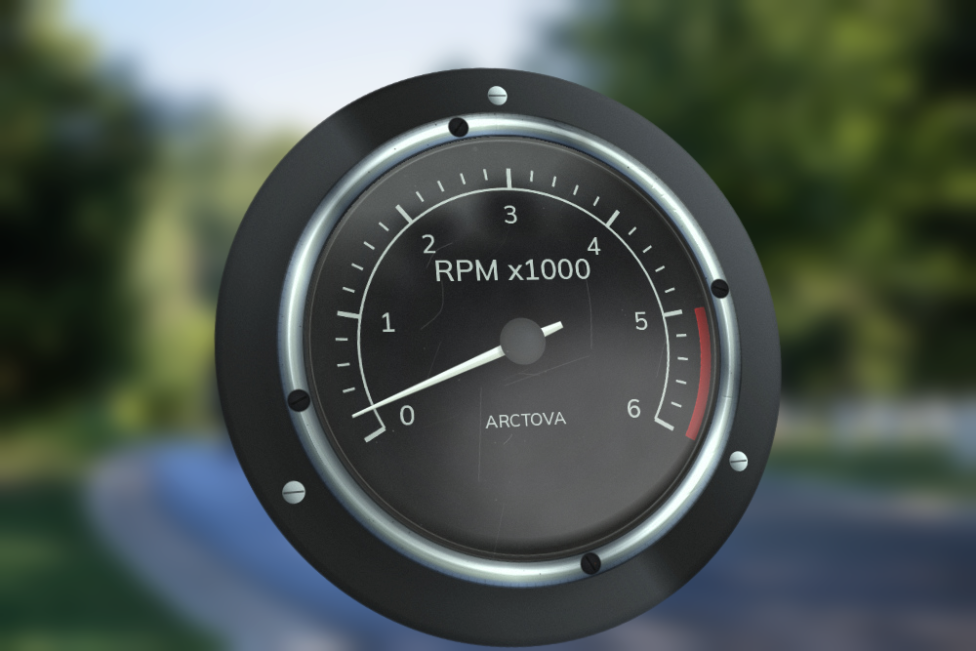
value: **200** rpm
